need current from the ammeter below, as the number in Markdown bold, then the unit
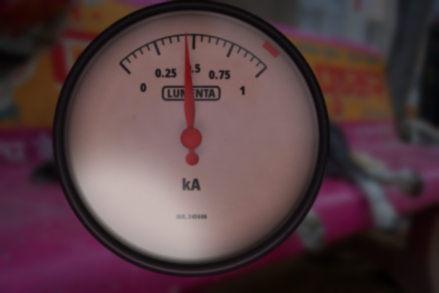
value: **0.45** kA
